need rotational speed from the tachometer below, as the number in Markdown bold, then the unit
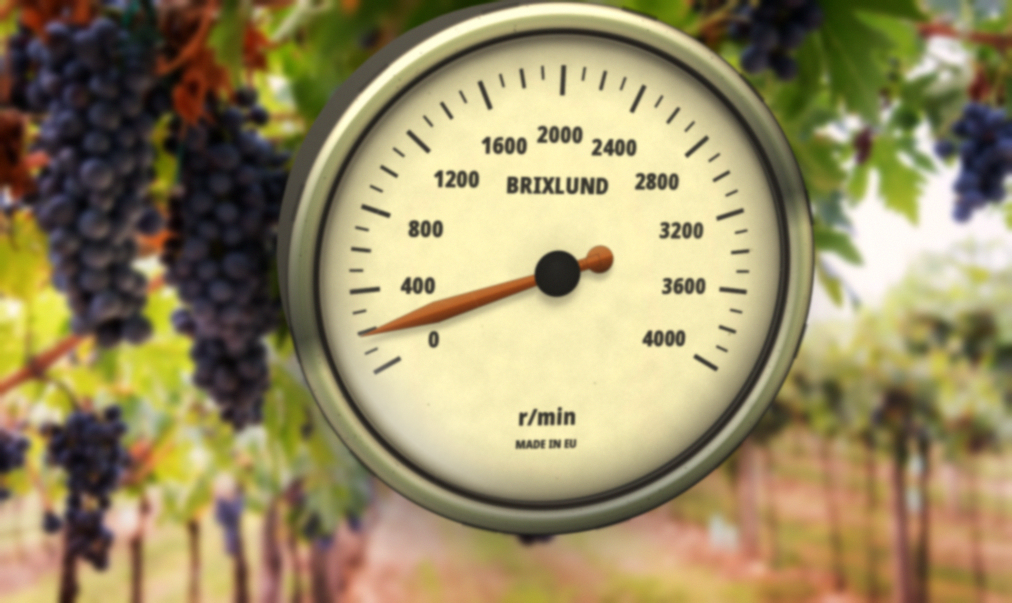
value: **200** rpm
